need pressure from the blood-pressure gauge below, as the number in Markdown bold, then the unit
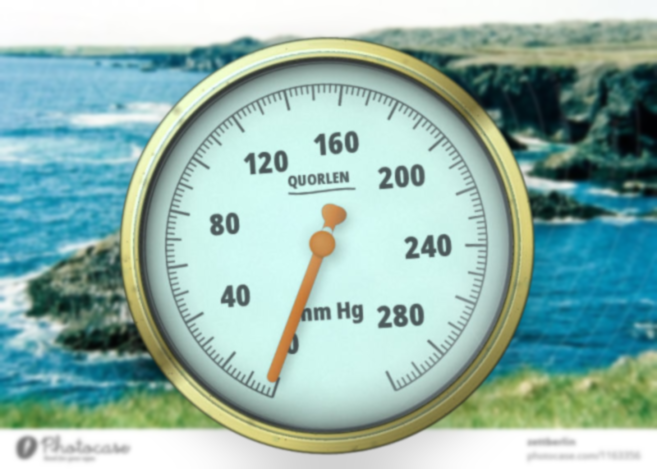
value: **2** mmHg
